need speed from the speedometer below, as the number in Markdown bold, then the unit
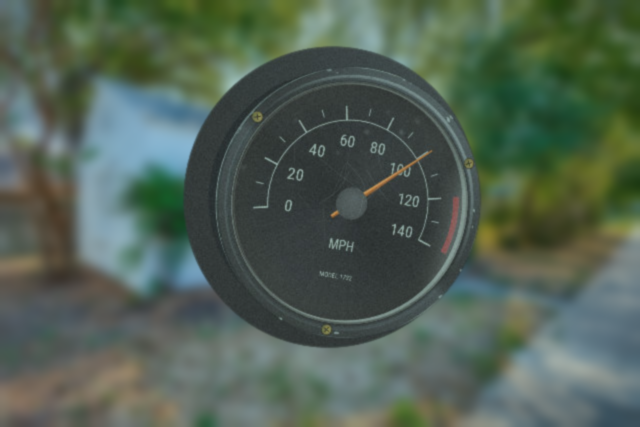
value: **100** mph
